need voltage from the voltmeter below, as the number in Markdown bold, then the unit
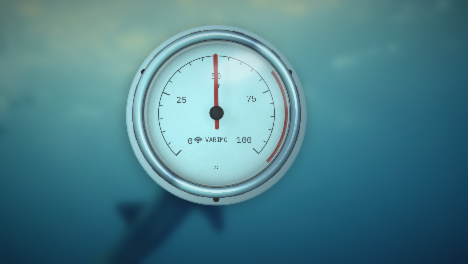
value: **50** V
